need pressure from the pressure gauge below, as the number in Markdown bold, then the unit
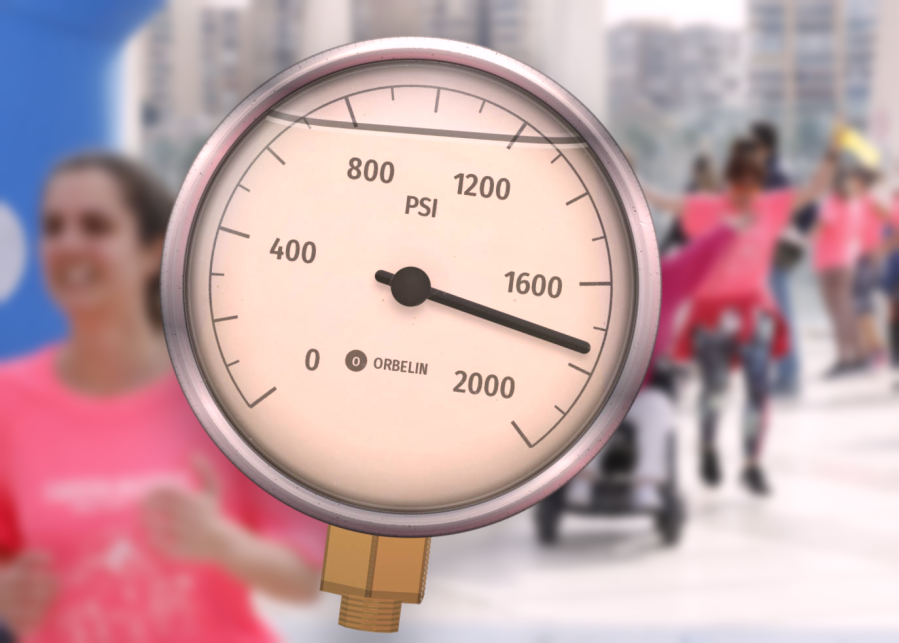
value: **1750** psi
